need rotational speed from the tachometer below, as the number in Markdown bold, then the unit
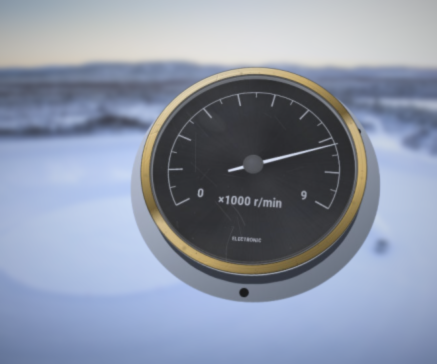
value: **7250** rpm
